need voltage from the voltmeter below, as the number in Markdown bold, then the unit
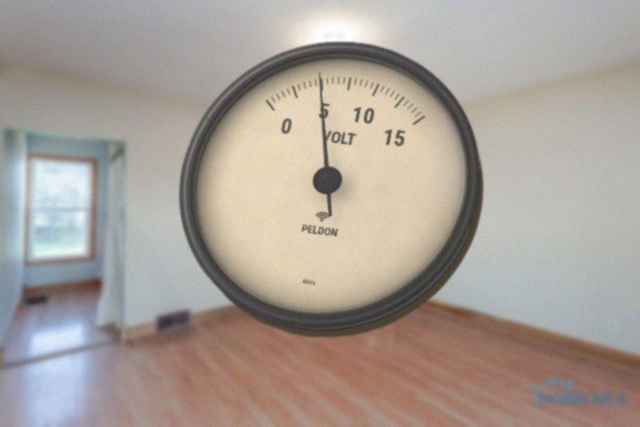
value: **5** V
